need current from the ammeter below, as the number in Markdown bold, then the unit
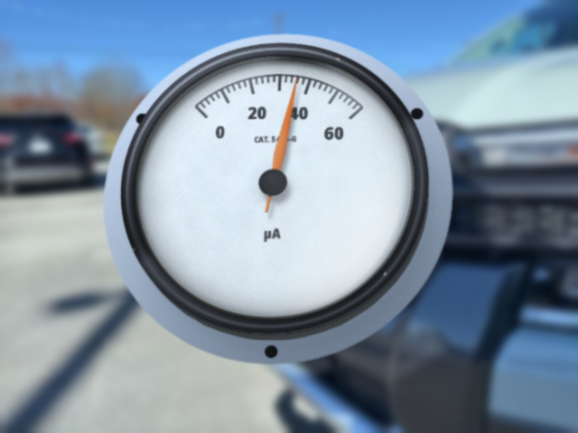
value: **36** µA
